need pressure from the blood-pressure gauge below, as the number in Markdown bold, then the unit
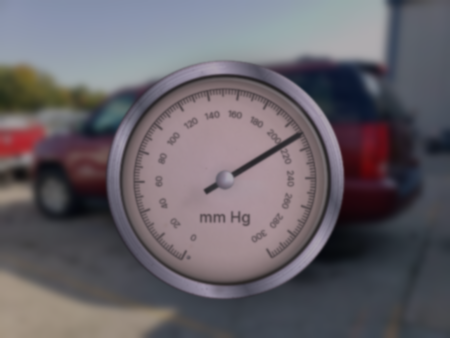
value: **210** mmHg
